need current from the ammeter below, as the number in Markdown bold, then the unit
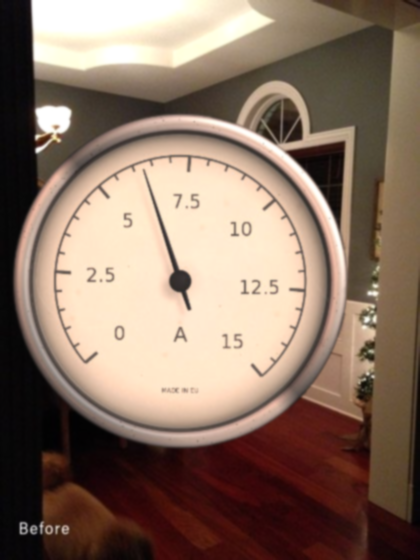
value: **6.25** A
